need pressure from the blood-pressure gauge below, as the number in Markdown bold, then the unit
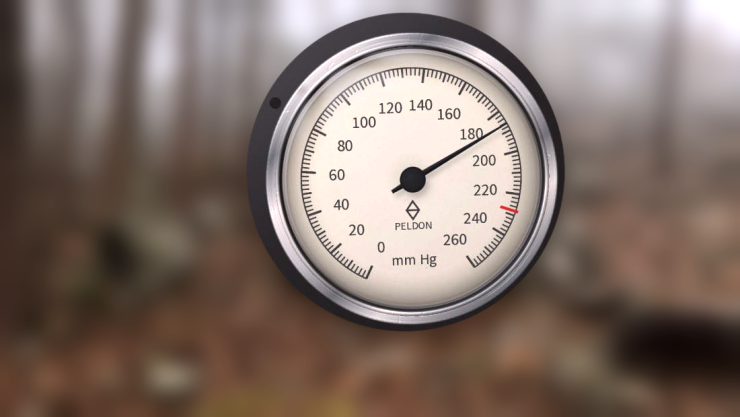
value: **186** mmHg
